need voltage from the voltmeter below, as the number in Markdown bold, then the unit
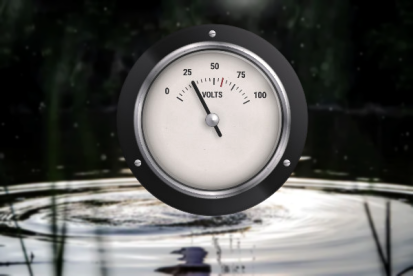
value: **25** V
